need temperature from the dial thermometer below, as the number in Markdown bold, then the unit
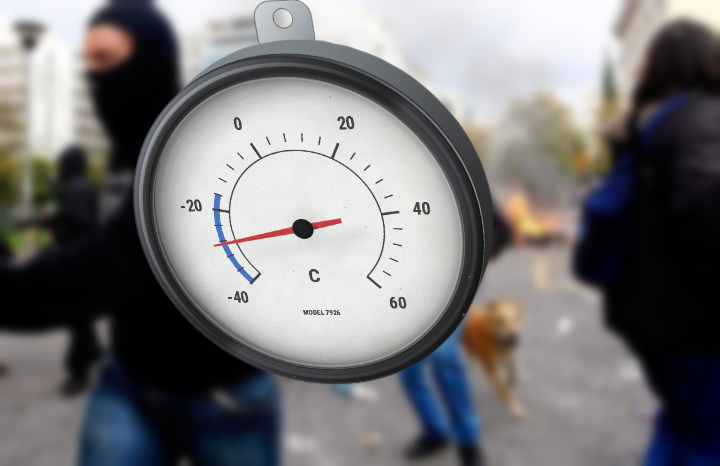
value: **-28** °C
